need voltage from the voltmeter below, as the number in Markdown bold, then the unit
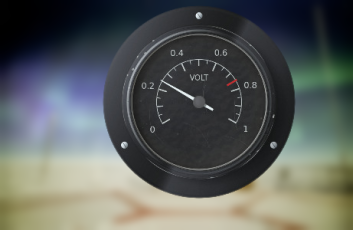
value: **0.25** V
